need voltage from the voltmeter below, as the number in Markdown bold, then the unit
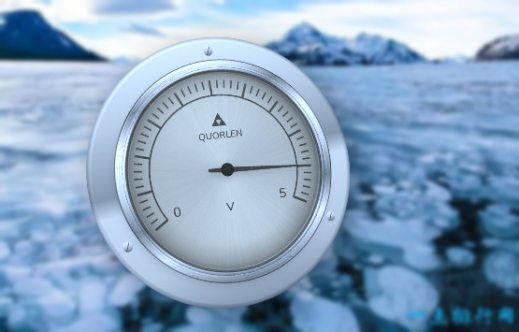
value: **4.5** V
